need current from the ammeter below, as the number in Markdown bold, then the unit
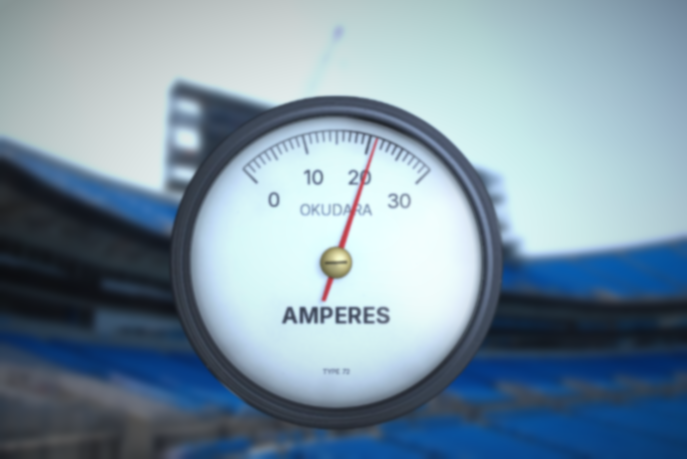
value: **21** A
